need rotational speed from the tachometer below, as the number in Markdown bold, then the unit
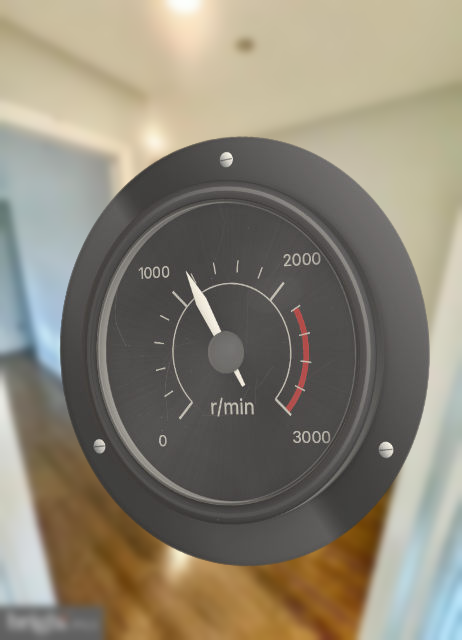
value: **1200** rpm
